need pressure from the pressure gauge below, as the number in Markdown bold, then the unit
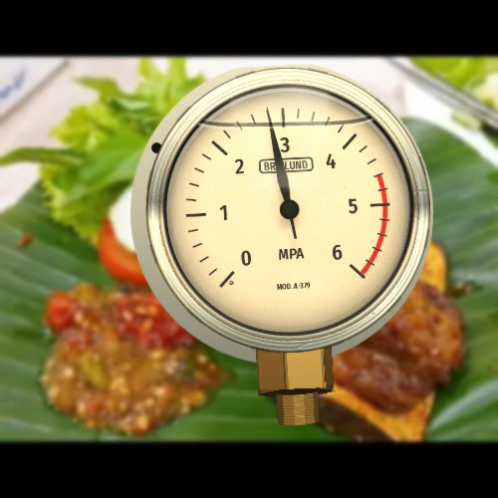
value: **2.8** MPa
